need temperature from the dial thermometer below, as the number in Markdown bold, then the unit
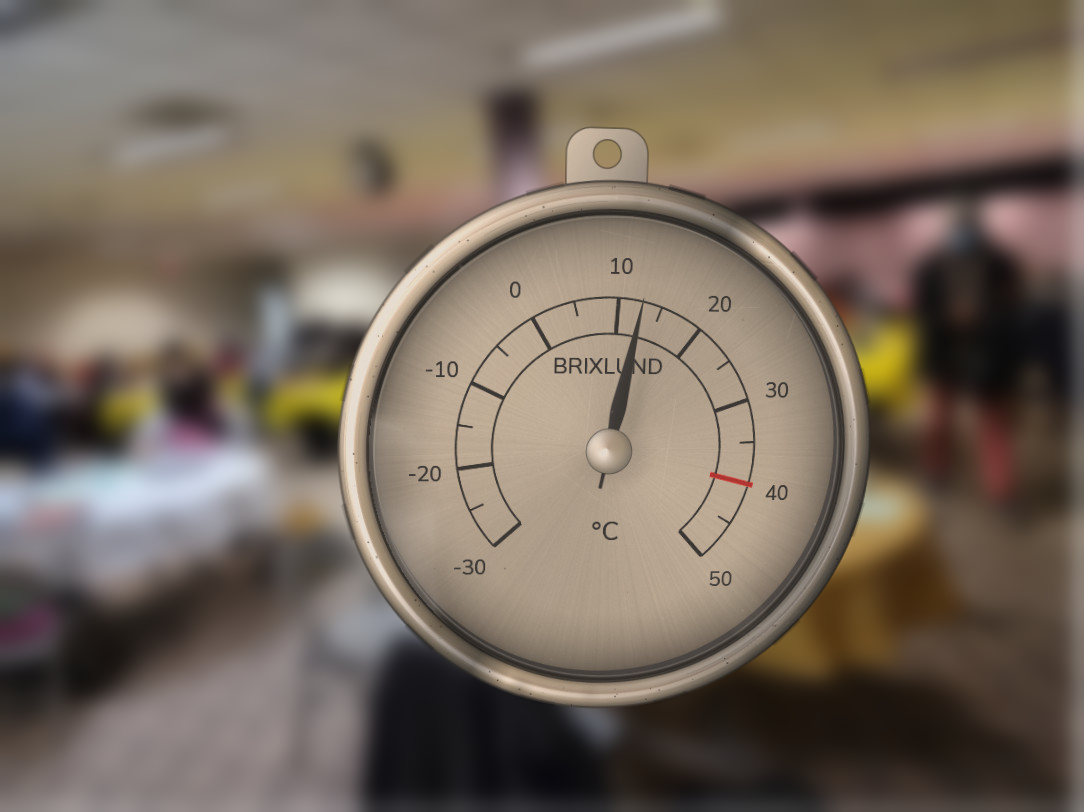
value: **12.5** °C
